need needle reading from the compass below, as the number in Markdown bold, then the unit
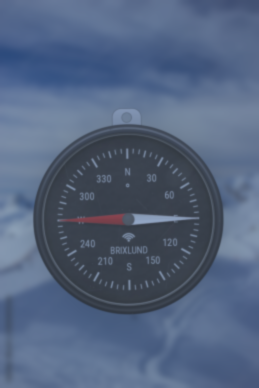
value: **270** °
